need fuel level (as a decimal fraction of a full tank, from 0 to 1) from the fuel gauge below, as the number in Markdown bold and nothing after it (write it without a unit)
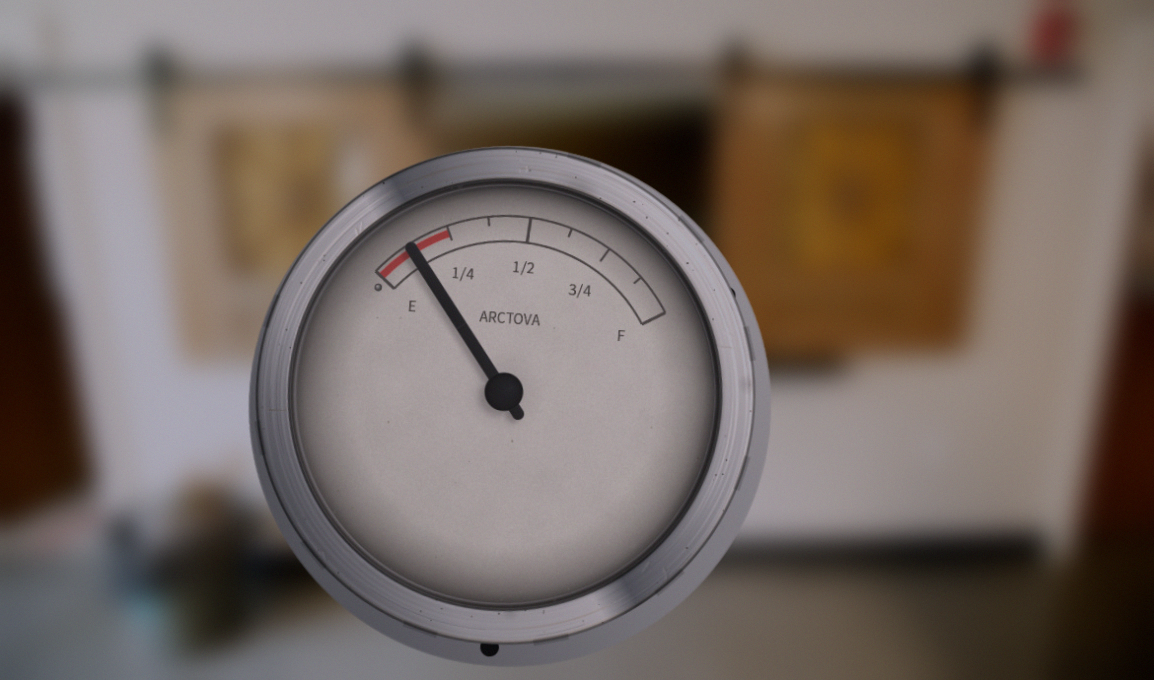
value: **0.125**
